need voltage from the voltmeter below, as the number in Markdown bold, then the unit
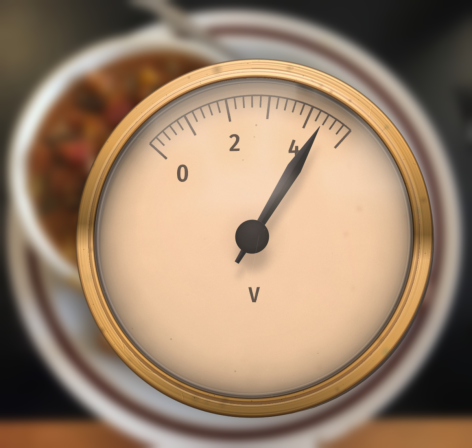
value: **4.4** V
